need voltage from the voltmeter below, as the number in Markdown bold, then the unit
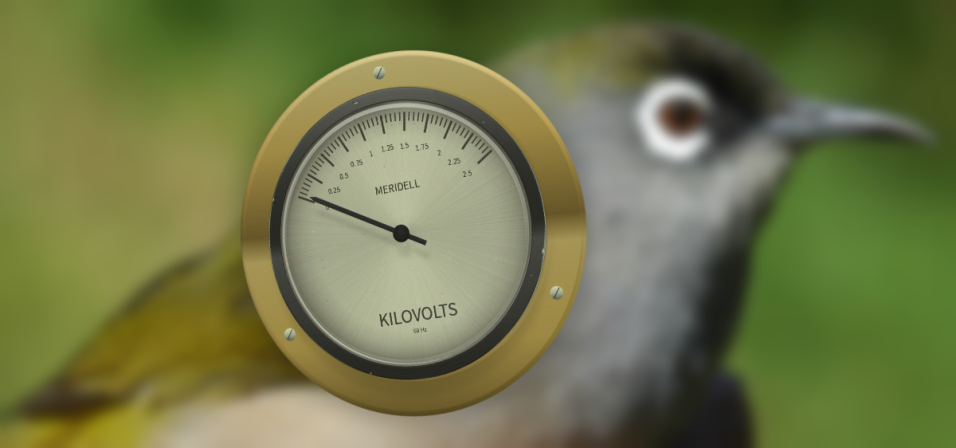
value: **0.05** kV
